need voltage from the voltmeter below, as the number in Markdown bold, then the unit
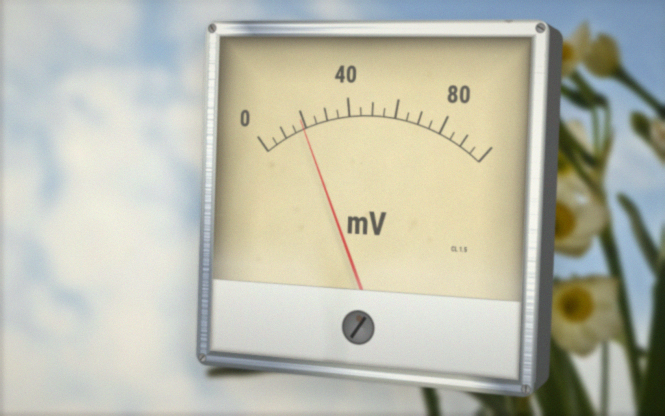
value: **20** mV
